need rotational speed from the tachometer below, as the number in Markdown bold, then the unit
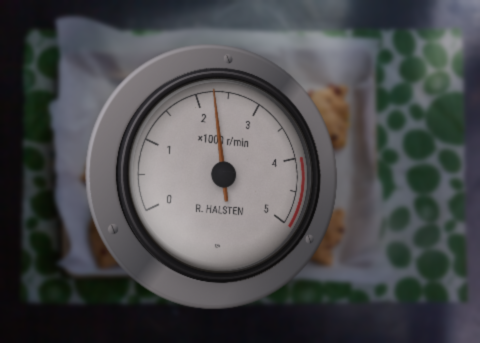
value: **2250** rpm
